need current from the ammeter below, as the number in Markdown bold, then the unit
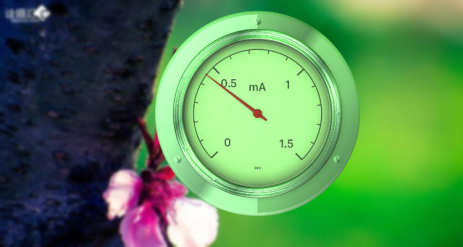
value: **0.45** mA
